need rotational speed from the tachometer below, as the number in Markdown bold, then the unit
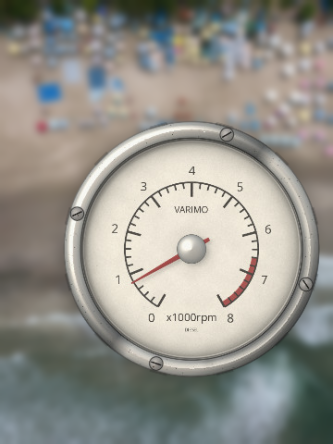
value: **800** rpm
